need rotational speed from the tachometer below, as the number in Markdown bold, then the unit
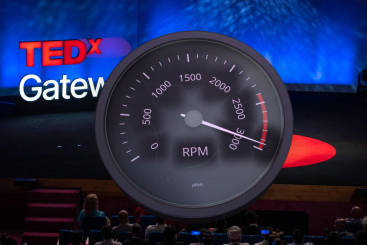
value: **2950** rpm
